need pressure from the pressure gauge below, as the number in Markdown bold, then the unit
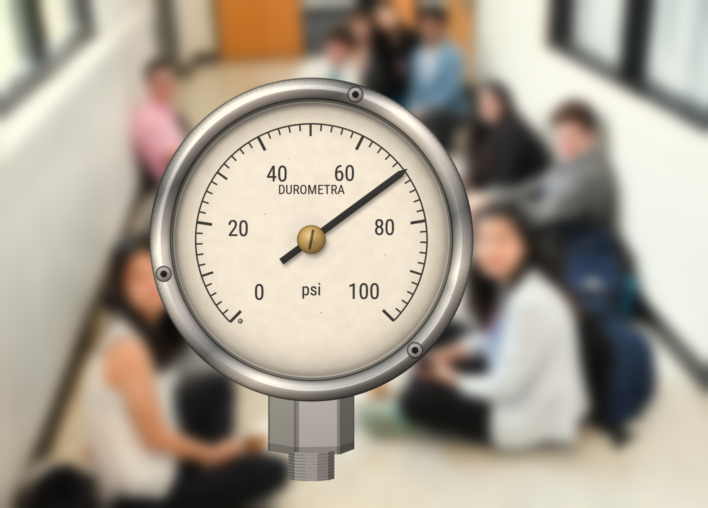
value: **70** psi
